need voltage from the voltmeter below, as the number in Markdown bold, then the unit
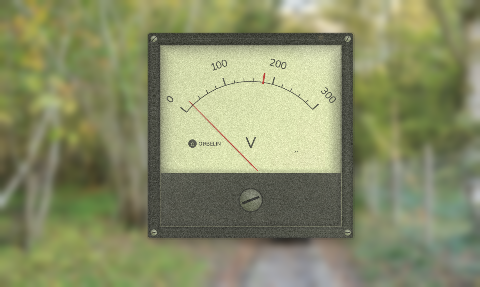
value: **20** V
